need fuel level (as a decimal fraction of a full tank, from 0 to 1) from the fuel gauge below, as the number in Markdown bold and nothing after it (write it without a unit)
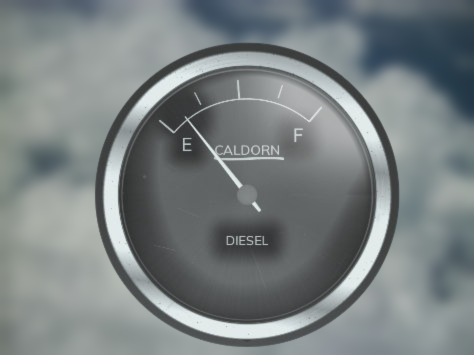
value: **0.125**
